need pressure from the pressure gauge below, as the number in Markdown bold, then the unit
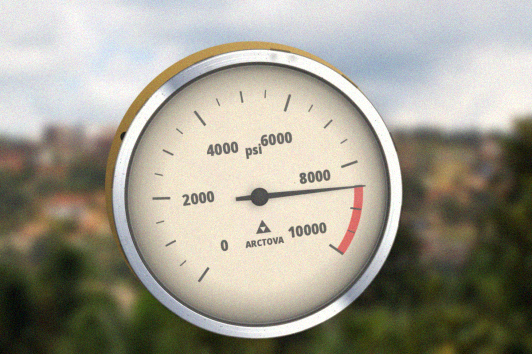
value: **8500** psi
